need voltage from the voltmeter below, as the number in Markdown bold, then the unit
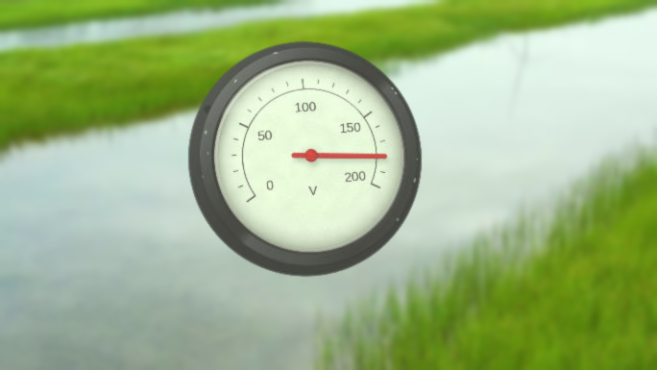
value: **180** V
